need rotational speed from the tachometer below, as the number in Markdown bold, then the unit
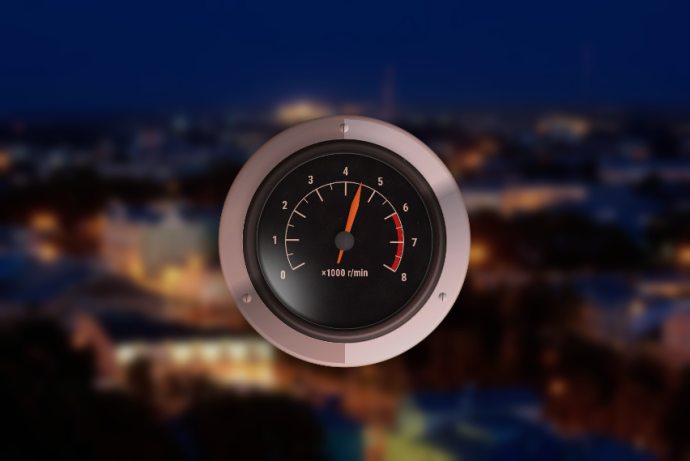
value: **4500** rpm
